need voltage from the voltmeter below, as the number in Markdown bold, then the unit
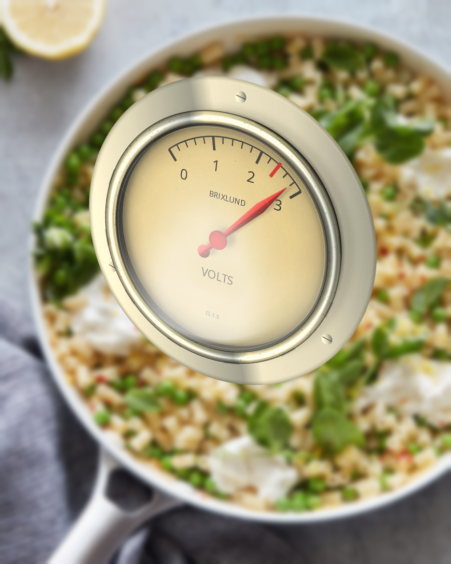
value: **2.8** V
